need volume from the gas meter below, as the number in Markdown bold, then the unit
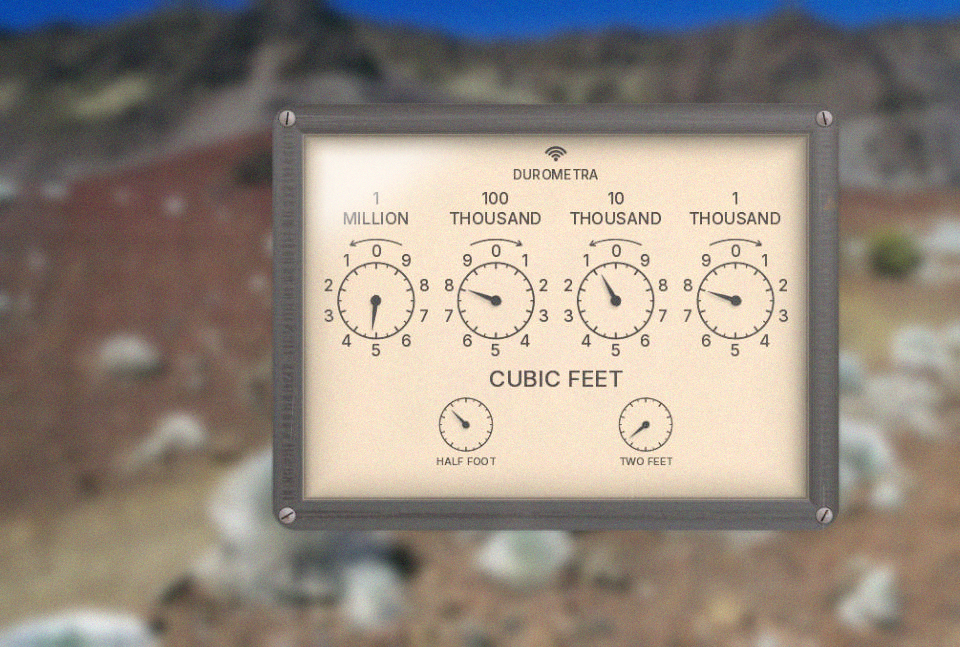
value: **480800** ft³
